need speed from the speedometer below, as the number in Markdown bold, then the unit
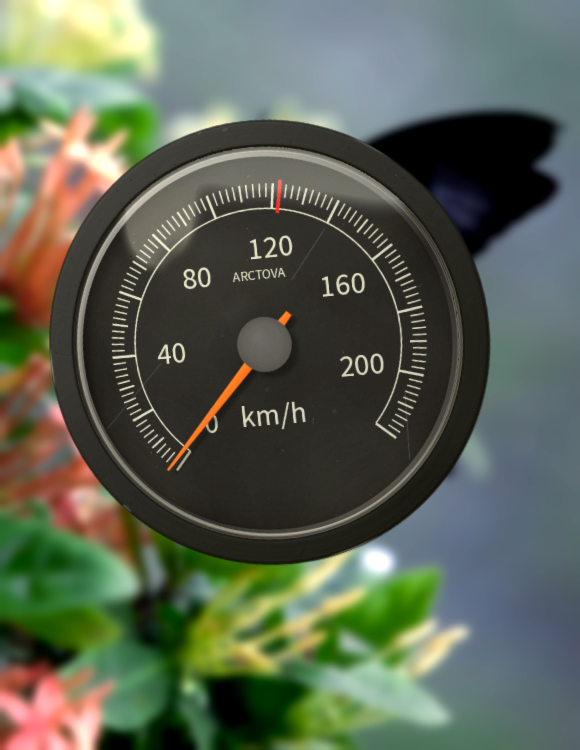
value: **2** km/h
